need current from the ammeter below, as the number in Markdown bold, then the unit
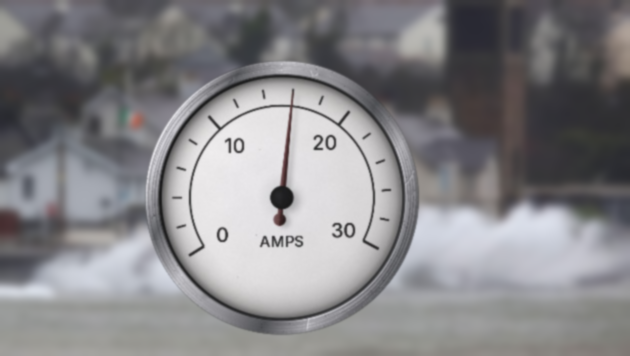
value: **16** A
